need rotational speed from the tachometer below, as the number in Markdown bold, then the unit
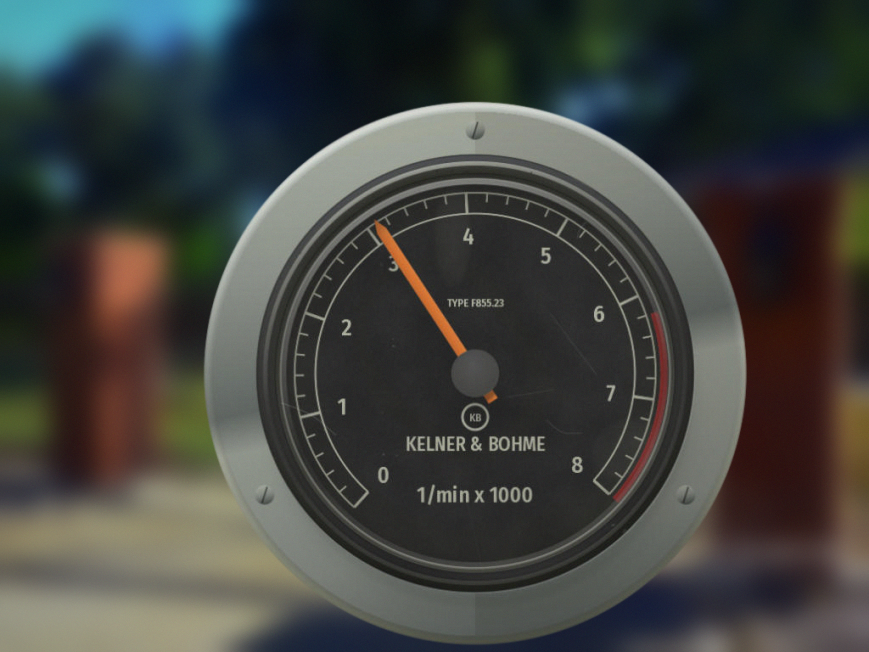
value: **3100** rpm
